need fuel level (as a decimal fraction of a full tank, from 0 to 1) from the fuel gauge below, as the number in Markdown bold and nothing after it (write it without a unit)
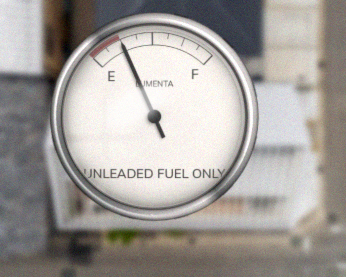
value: **0.25**
